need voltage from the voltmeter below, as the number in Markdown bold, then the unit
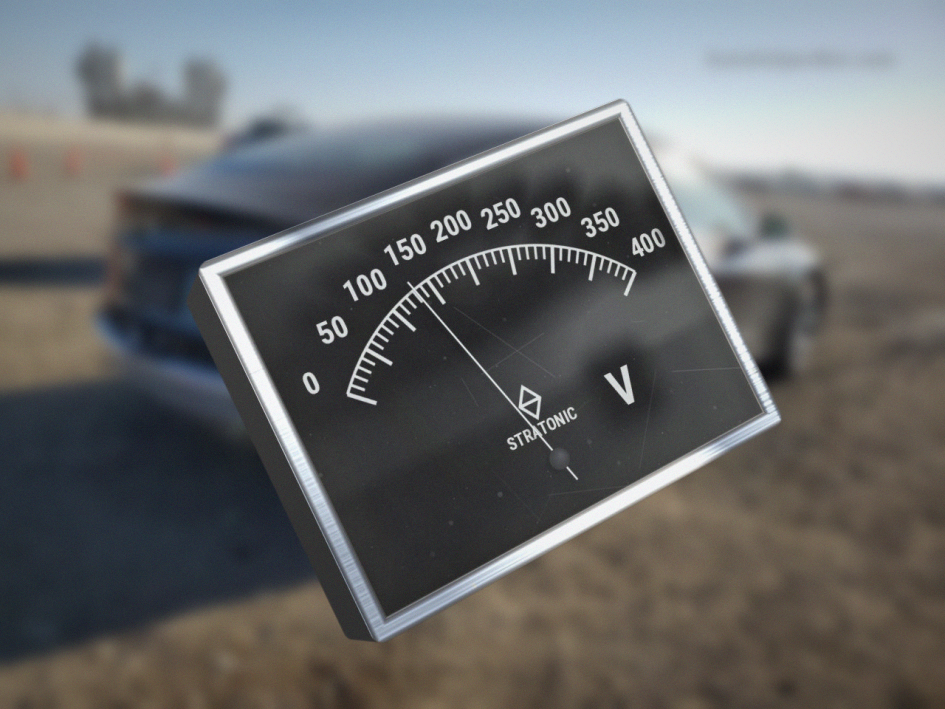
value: **130** V
